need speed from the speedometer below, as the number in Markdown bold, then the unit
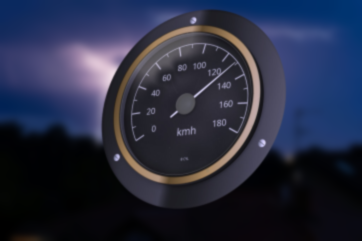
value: **130** km/h
